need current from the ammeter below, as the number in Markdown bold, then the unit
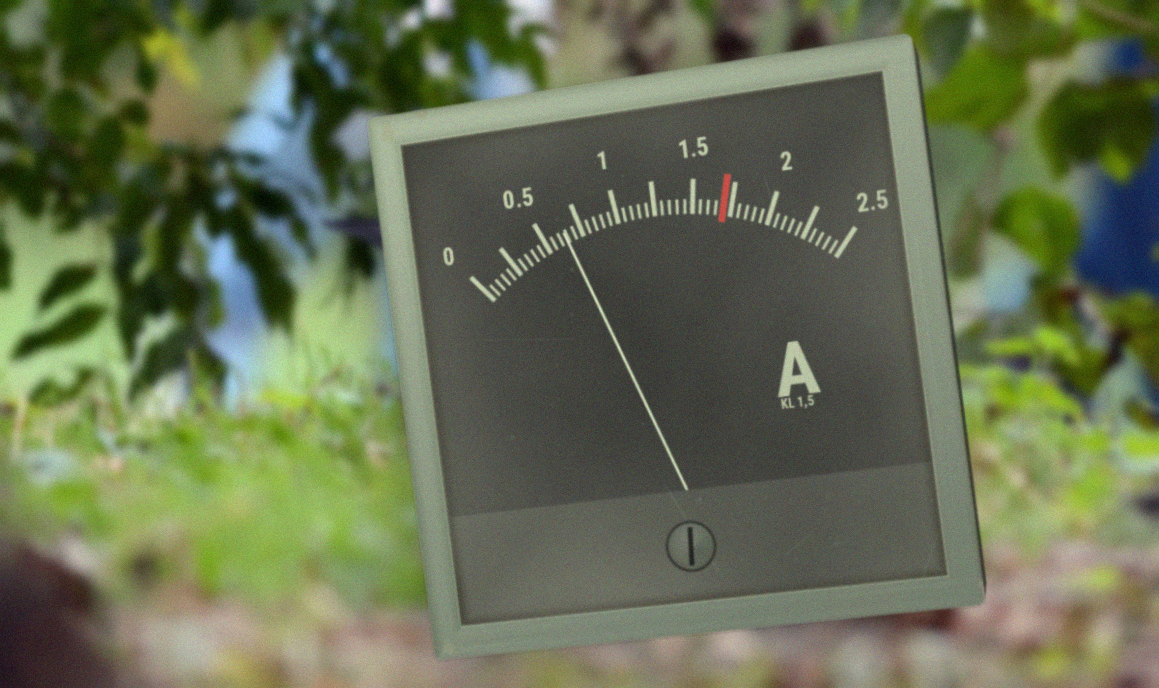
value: **0.65** A
